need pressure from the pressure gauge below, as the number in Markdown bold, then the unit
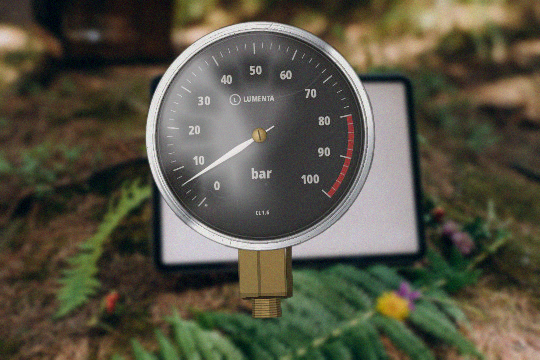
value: **6** bar
